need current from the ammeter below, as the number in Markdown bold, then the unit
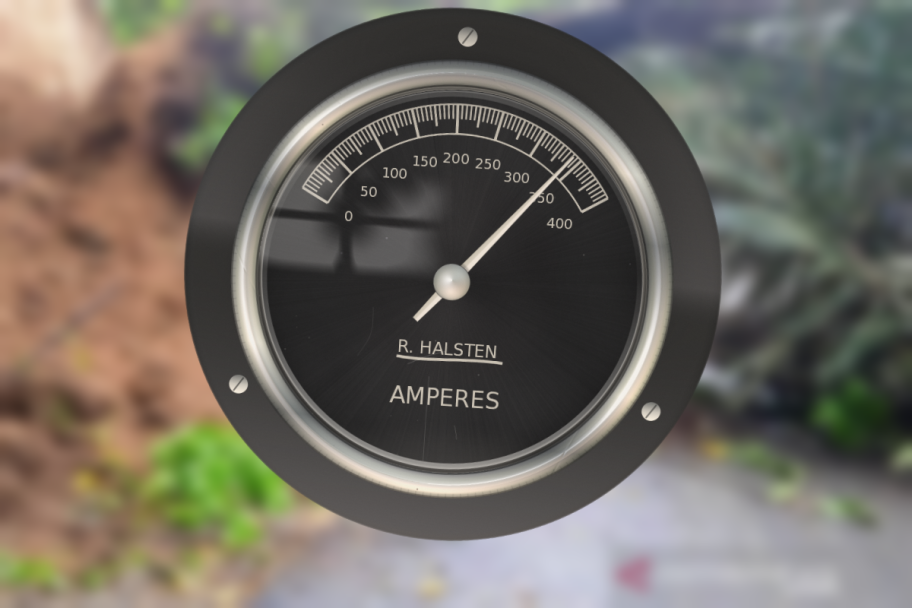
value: **340** A
